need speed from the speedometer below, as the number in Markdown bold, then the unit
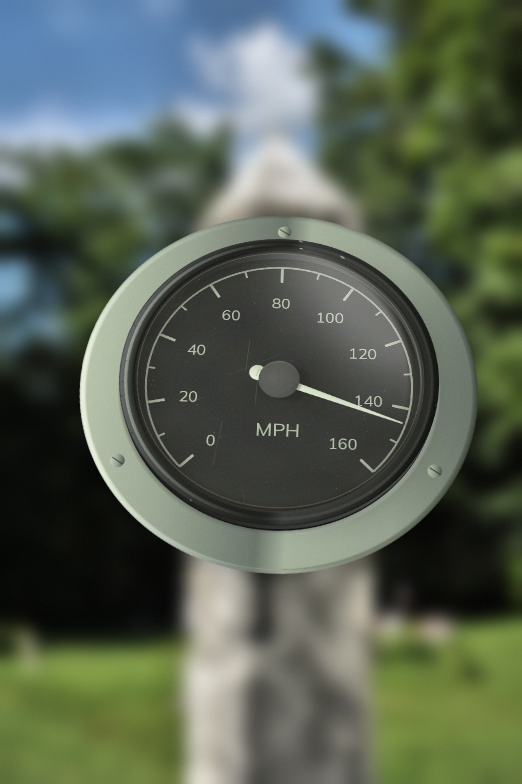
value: **145** mph
